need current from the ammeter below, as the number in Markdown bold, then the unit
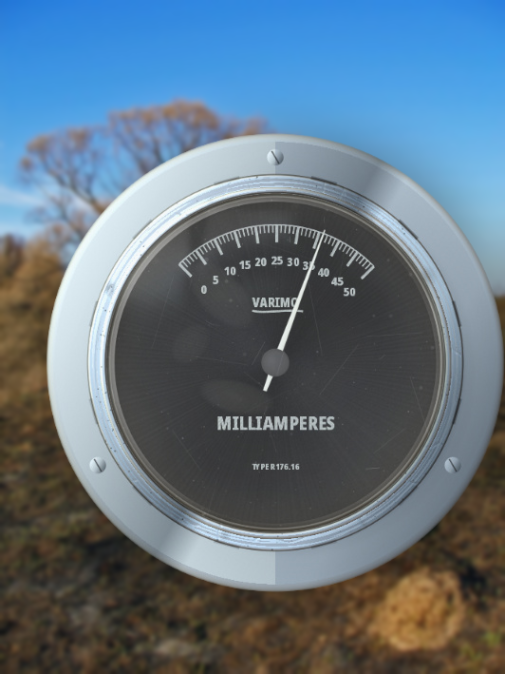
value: **36** mA
